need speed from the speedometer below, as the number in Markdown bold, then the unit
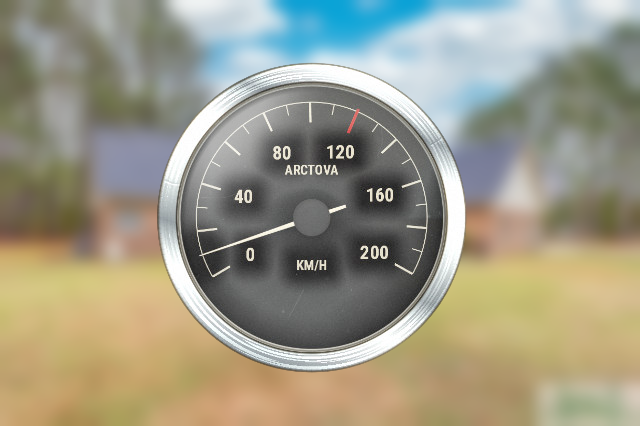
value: **10** km/h
